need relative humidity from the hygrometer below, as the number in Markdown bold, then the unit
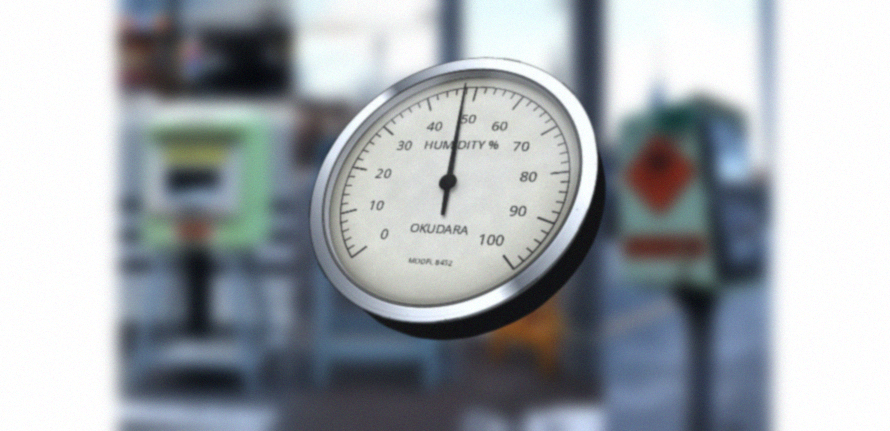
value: **48** %
